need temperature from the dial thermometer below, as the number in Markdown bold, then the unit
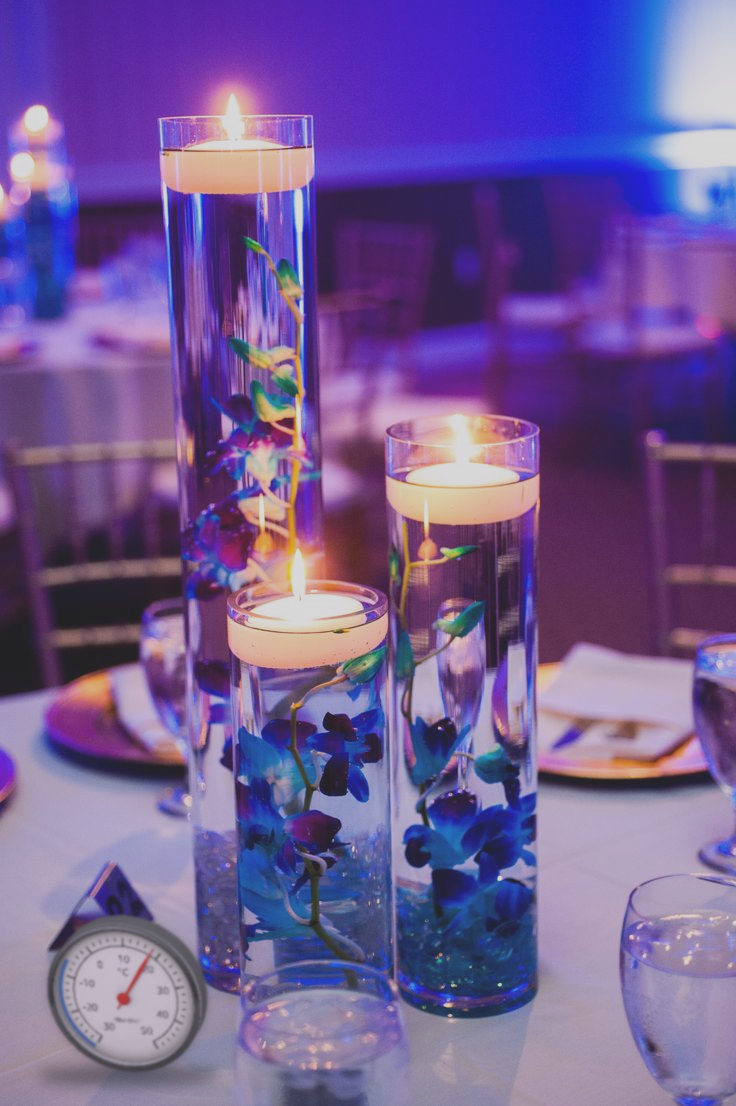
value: **18** °C
